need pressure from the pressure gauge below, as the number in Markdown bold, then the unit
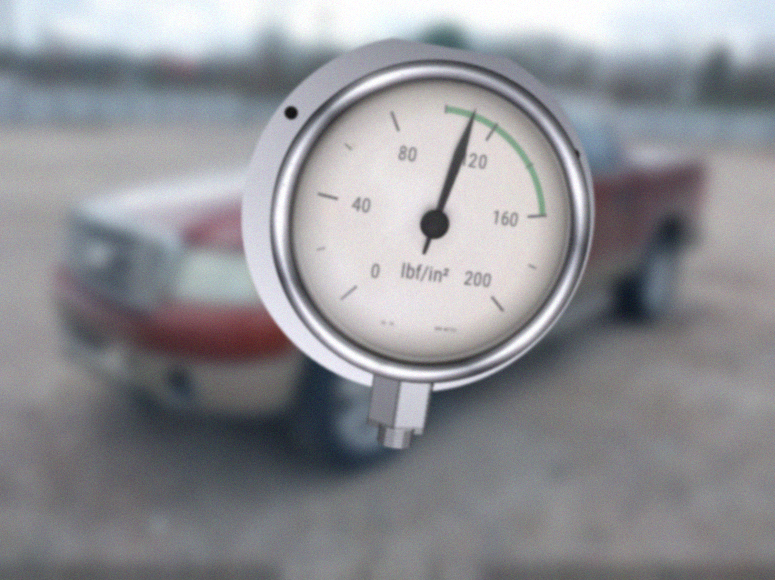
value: **110** psi
